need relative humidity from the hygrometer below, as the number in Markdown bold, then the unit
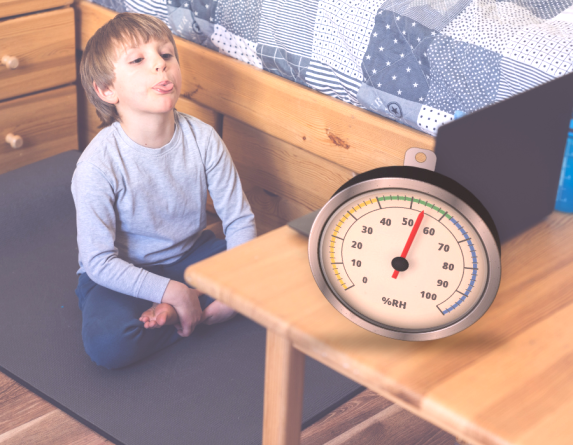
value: **54** %
